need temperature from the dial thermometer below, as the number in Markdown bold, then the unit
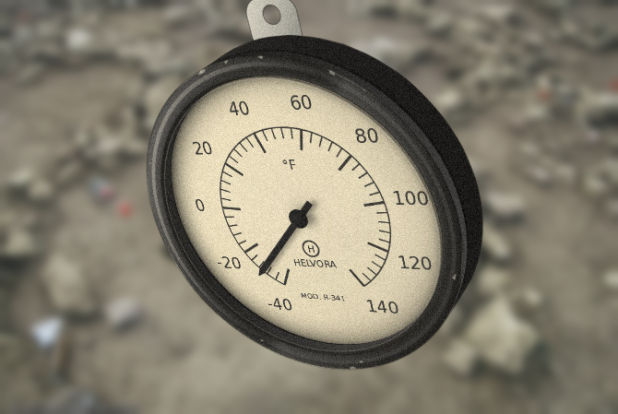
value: **-30** °F
